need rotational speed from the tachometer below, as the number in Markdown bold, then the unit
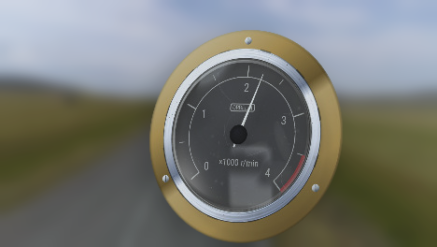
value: **2250** rpm
